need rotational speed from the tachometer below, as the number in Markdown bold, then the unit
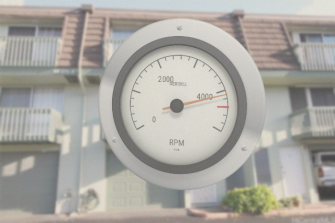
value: **4100** rpm
